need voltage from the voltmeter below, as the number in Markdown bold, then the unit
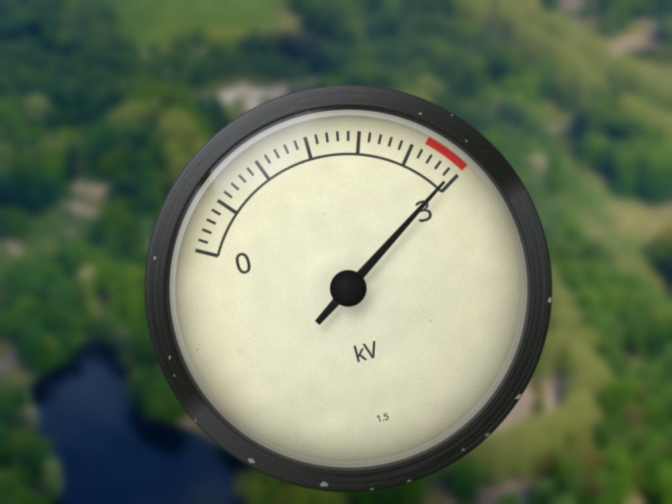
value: **2.95** kV
